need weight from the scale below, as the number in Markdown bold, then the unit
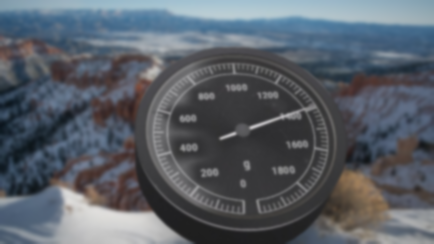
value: **1400** g
